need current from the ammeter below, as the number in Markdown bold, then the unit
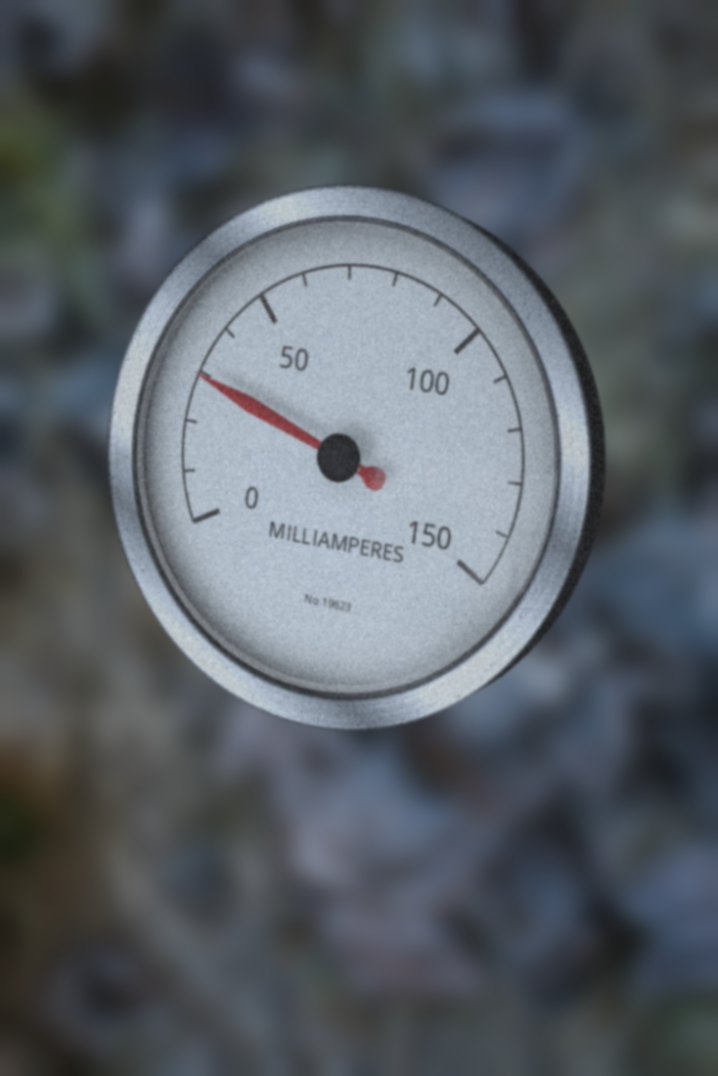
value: **30** mA
